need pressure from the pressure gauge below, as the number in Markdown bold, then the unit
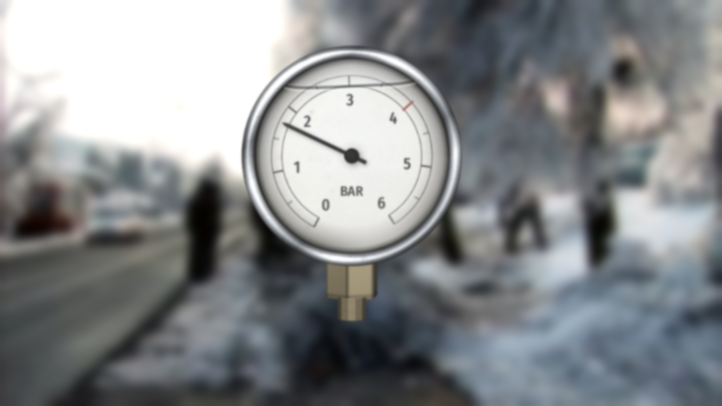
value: **1.75** bar
